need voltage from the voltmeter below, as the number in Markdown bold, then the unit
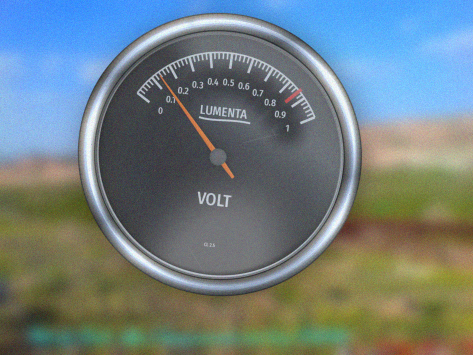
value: **0.14** V
